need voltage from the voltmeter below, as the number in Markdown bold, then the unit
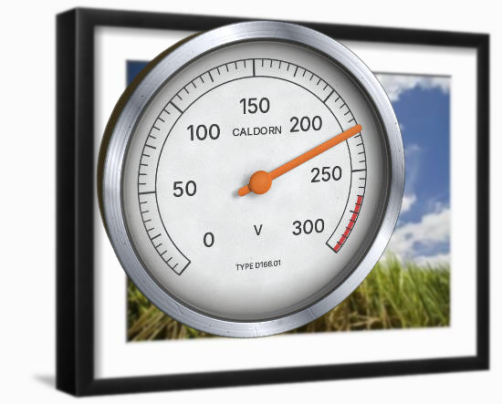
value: **225** V
